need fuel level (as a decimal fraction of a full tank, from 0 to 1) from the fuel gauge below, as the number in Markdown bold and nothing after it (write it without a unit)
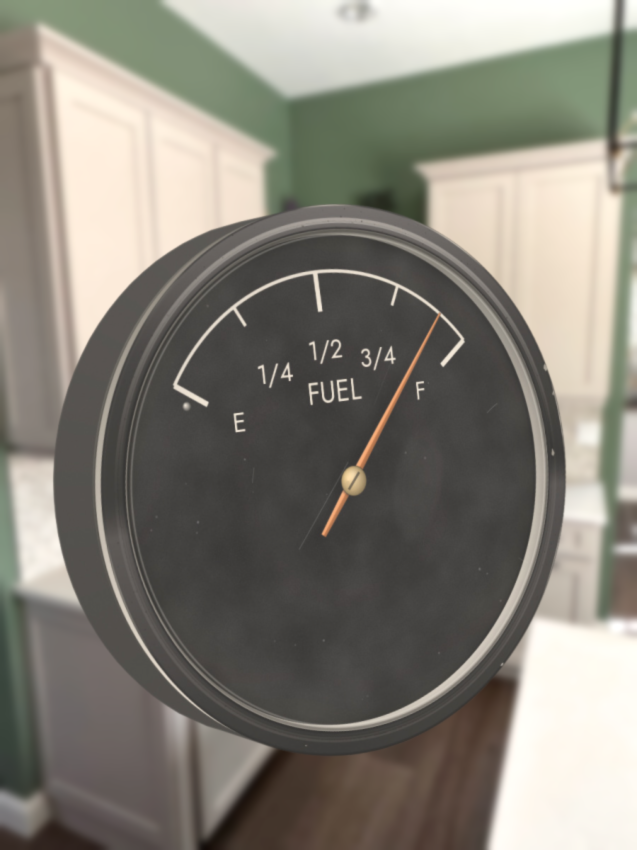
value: **0.875**
